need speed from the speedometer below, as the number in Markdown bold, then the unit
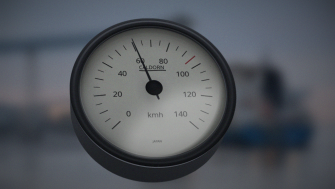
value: **60** km/h
